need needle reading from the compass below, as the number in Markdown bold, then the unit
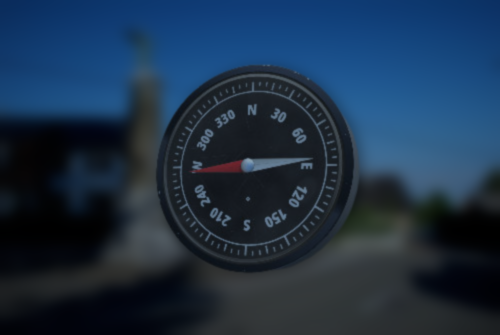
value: **265** °
